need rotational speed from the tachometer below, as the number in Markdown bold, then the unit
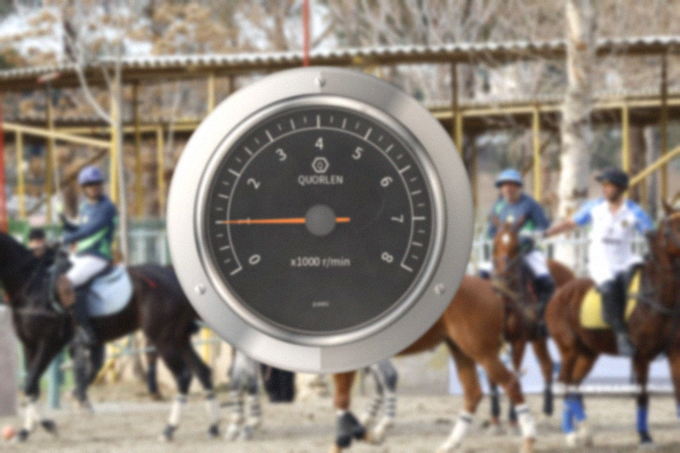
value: **1000** rpm
